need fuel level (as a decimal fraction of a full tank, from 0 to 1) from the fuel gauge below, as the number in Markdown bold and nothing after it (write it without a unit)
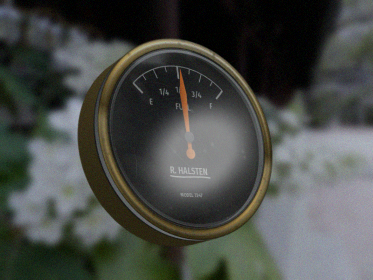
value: **0.5**
